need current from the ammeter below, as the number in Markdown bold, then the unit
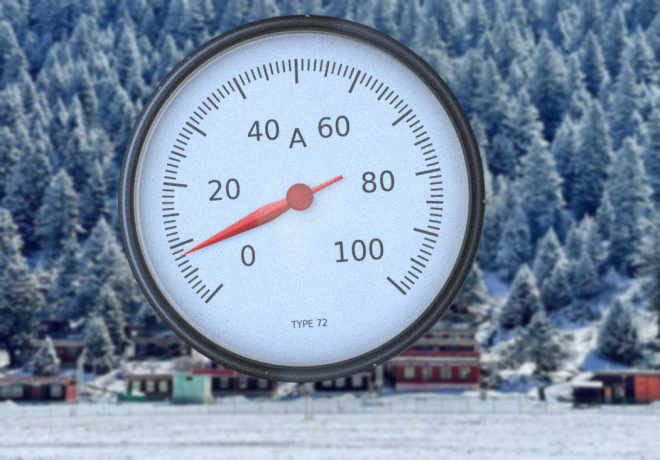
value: **8** A
